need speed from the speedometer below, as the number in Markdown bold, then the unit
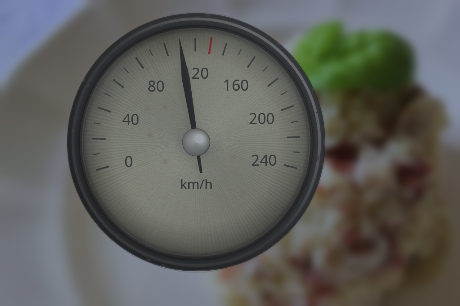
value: **110** km/h
